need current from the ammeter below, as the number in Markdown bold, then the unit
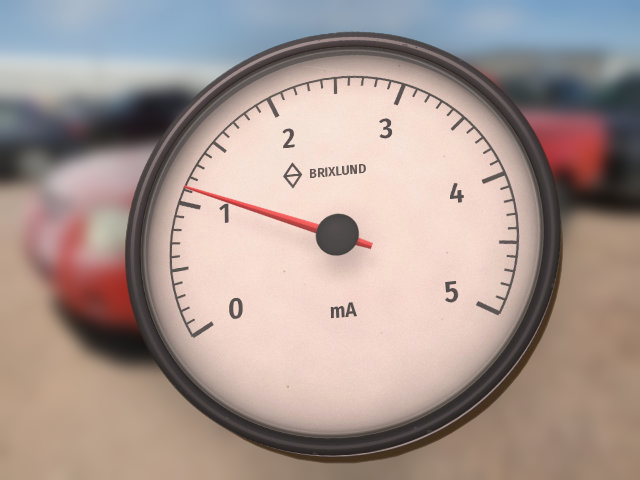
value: **1.1** mA
